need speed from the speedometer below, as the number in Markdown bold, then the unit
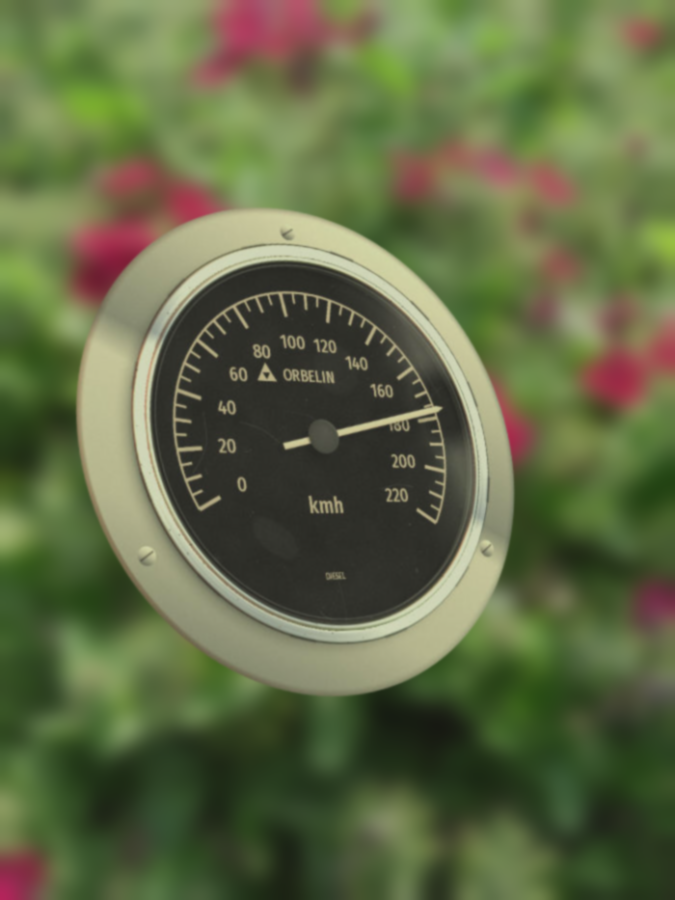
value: **177.5** km/h
